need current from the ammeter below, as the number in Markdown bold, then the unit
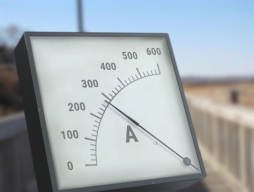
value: **280** A
